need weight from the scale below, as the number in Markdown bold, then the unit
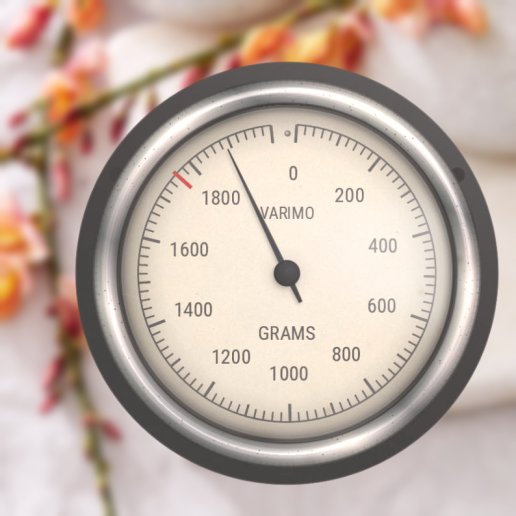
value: **1890** g
